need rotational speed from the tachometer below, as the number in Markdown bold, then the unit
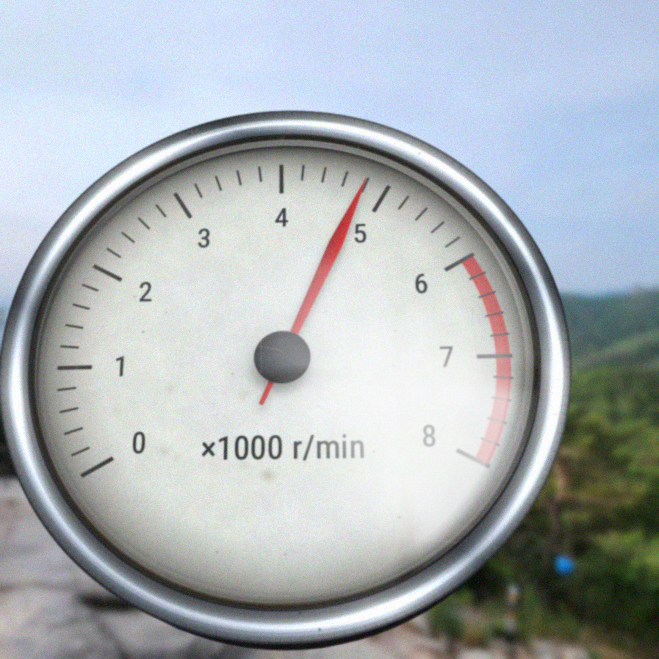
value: **4800** rpm
